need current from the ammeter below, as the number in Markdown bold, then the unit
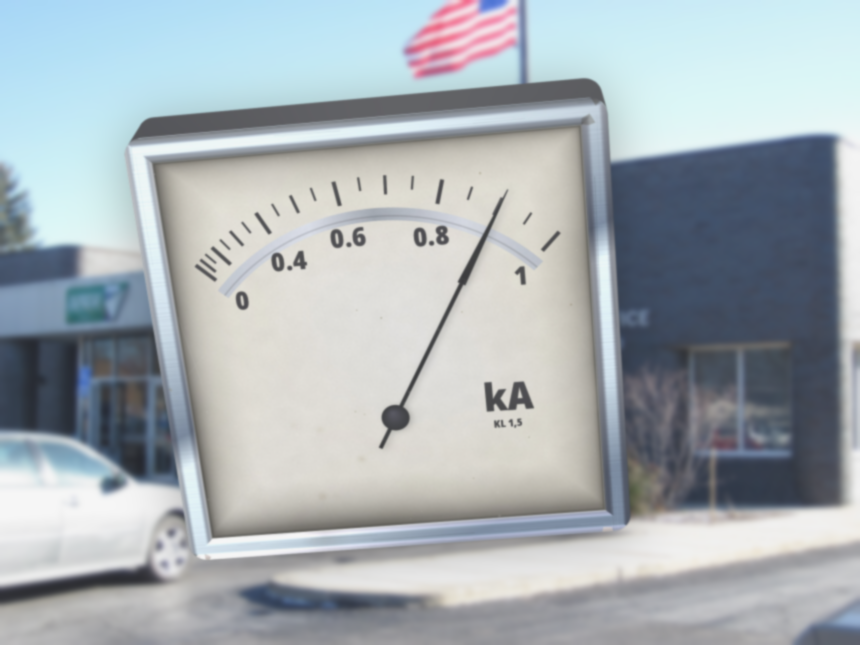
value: **0.9** kA
